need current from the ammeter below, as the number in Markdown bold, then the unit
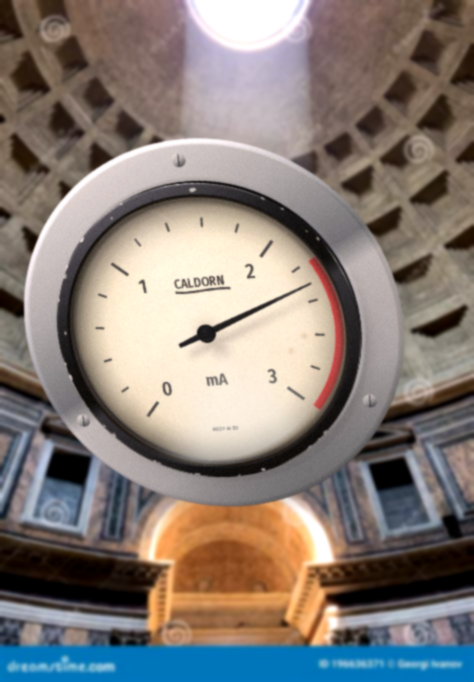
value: **2.3** mA
